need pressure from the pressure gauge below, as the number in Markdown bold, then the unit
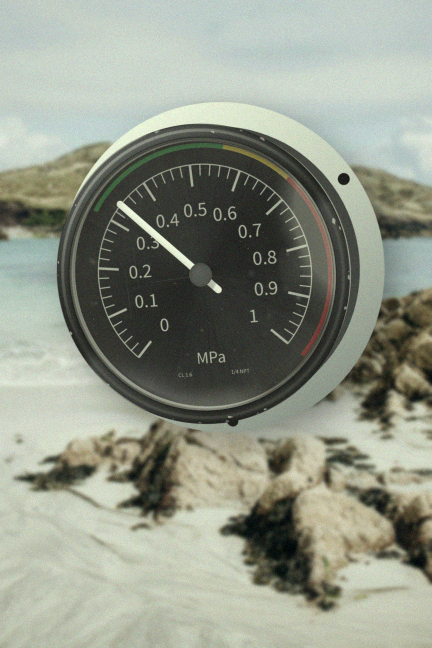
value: **0.34** MPa
